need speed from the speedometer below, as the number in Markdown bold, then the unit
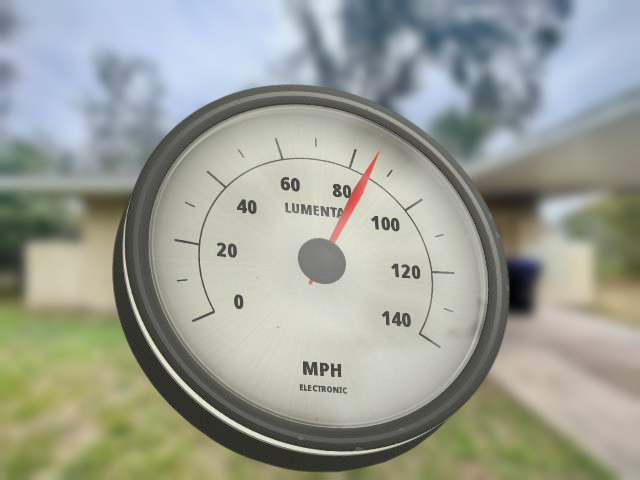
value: **85** mph
